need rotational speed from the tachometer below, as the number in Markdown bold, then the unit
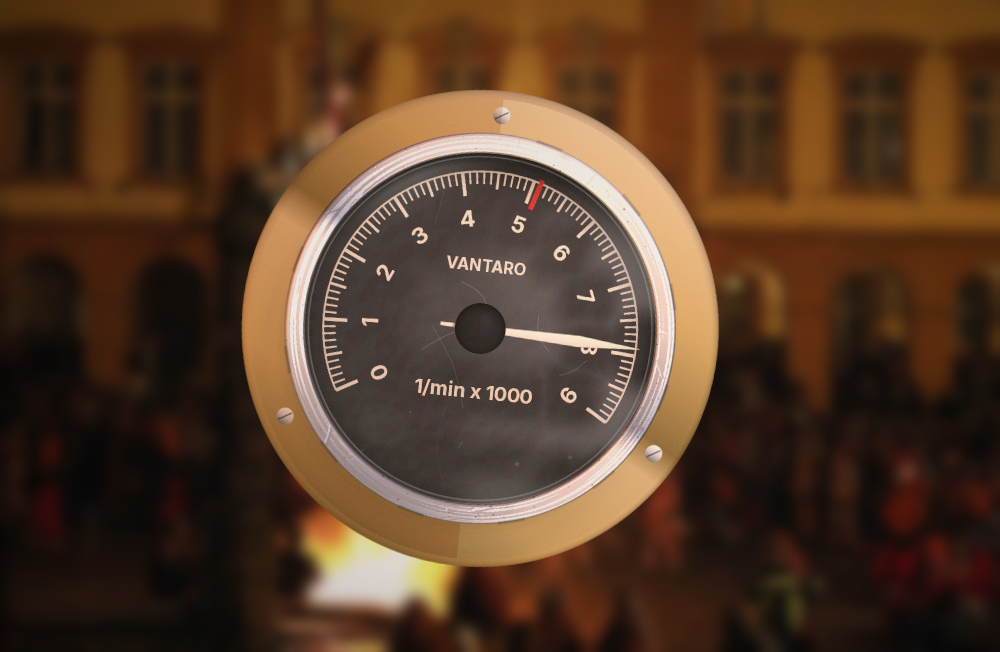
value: **7900** rpm
